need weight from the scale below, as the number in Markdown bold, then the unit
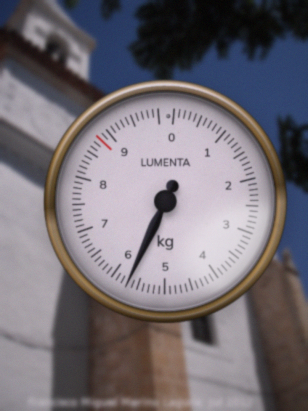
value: **5.7** kg
